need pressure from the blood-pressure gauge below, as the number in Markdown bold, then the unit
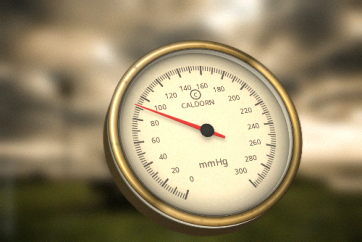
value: **90** mmHg
